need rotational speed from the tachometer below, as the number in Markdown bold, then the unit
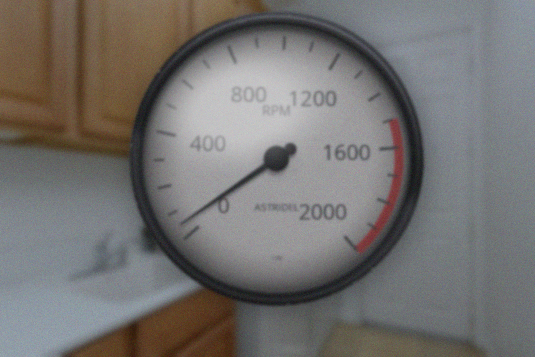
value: **50** rpm
